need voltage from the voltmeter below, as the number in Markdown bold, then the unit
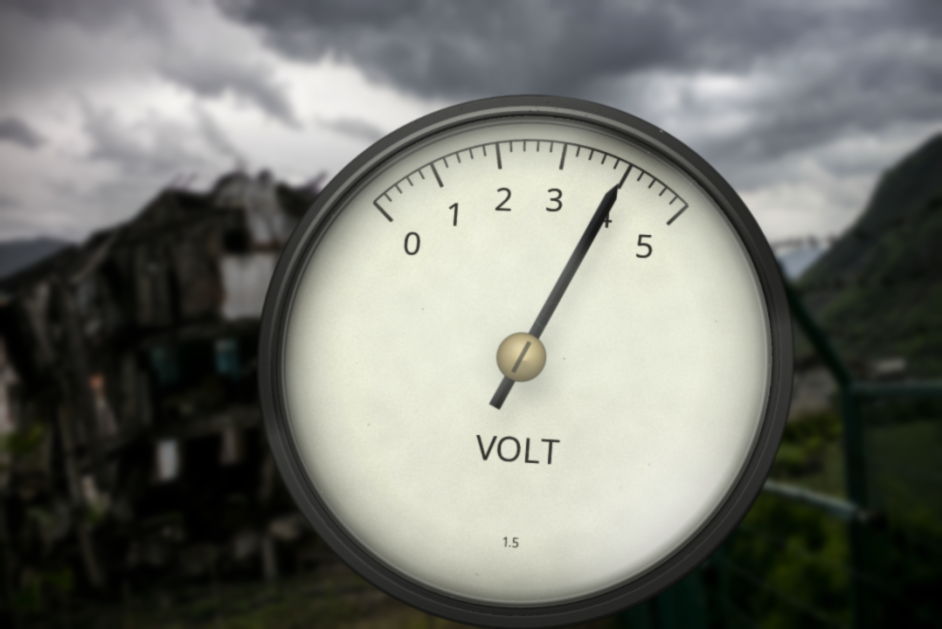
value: **4** V
